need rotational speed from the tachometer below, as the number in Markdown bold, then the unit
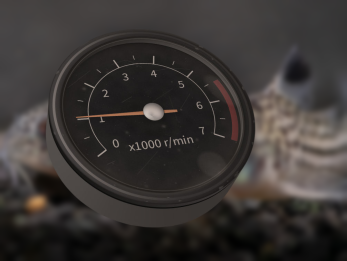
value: **1000** rpm
